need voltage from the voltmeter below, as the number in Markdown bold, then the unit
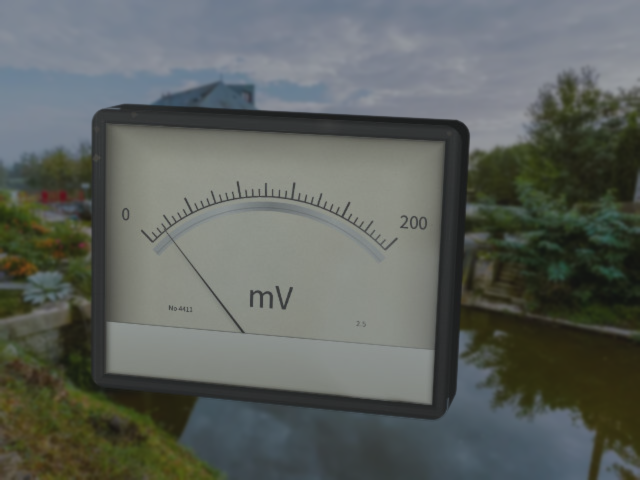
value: **15** mV
